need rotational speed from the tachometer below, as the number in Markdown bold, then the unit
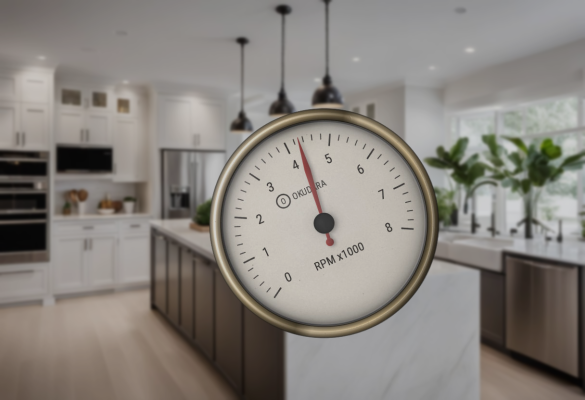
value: **4300** rpm
